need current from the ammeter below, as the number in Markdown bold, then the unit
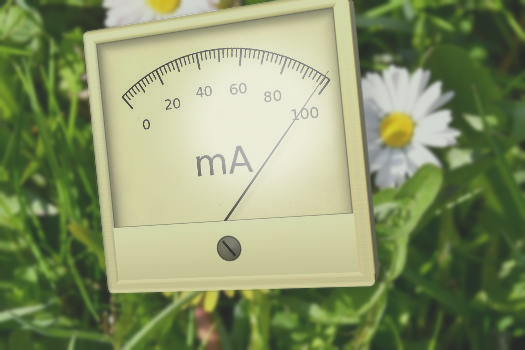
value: **98** mA
